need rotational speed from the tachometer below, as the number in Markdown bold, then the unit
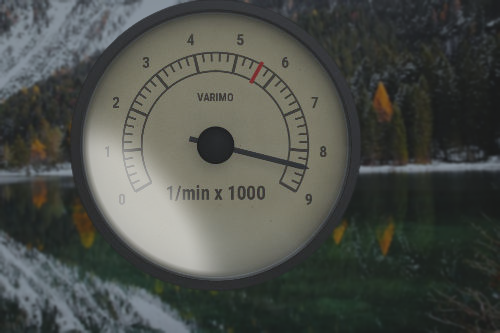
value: **8400** rpm
